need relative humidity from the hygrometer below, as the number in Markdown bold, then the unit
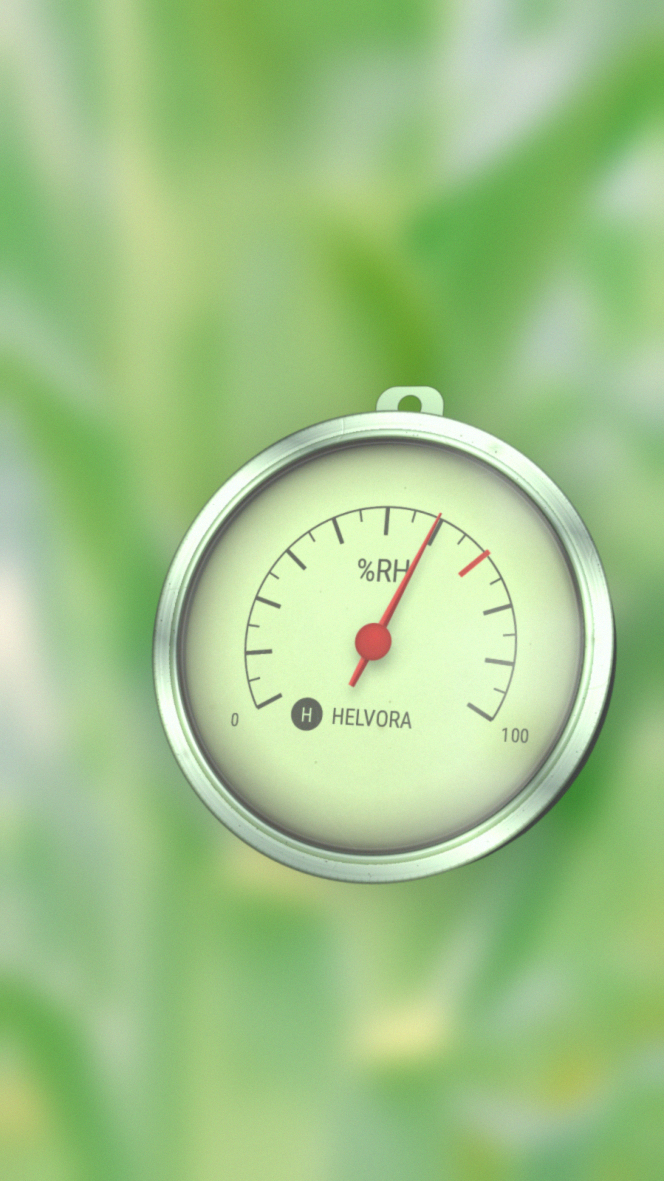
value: **60** %
